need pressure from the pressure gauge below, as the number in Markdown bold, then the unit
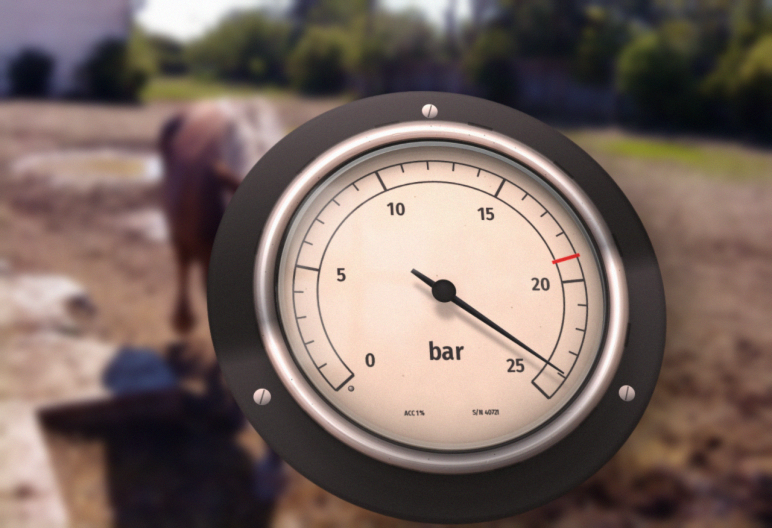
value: **24** bar
